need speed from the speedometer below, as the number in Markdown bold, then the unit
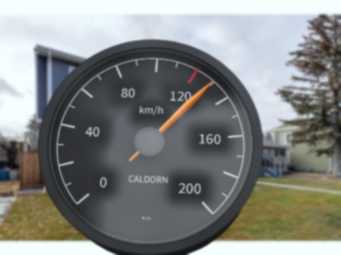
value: **130** km/h
